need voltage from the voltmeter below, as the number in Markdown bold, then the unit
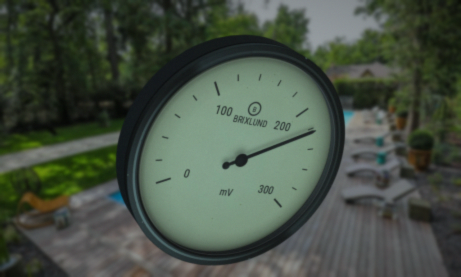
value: **220** mV
